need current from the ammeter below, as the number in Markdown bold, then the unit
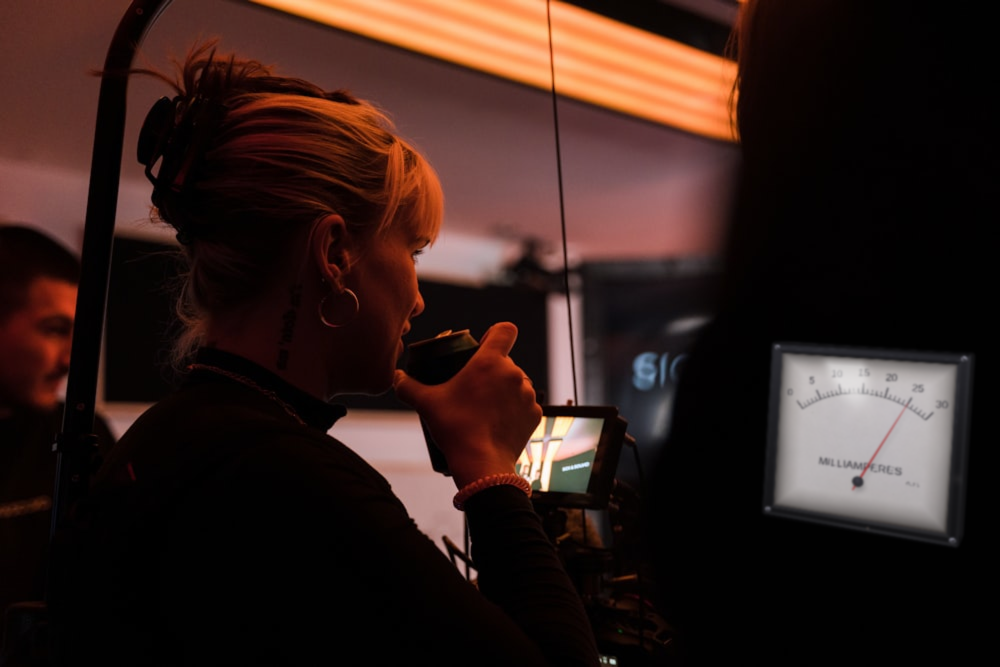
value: **25** mA
